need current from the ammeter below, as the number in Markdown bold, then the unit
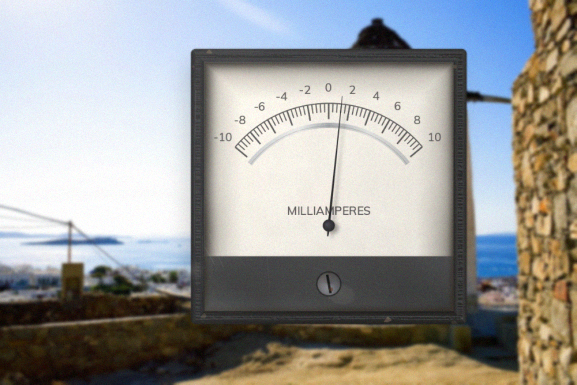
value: **1.2** mA
